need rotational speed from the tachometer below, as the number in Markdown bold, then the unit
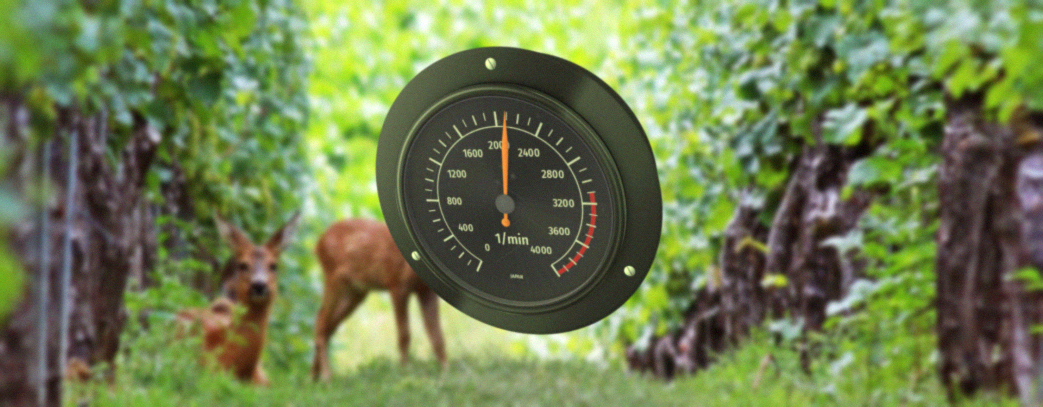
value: **2100** rpm
